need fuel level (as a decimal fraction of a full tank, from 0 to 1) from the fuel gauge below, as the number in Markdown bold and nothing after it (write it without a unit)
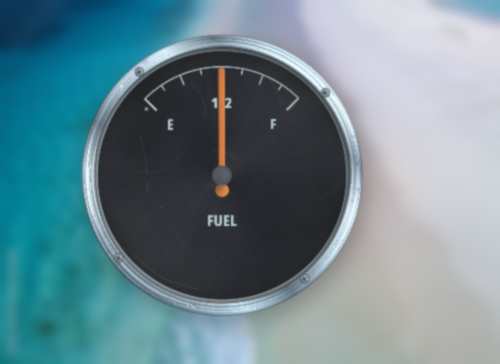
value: **0.5**
